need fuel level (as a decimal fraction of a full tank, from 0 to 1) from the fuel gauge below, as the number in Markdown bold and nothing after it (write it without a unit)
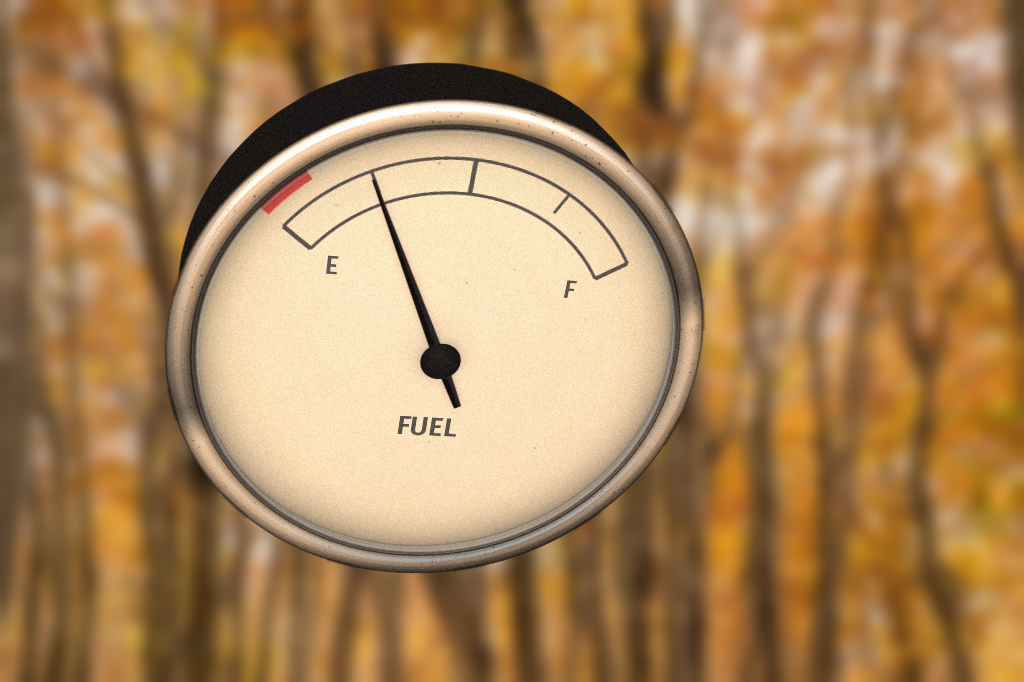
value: **0.25**
